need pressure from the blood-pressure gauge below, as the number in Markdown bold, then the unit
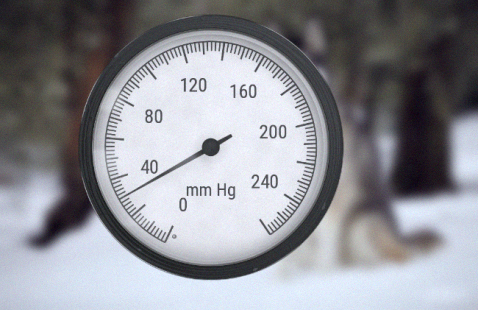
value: **30** mmHg
